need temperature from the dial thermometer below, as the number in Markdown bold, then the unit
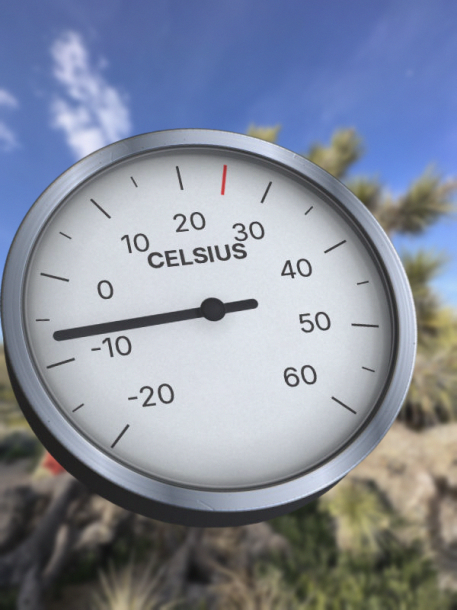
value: **-7.5** °C
